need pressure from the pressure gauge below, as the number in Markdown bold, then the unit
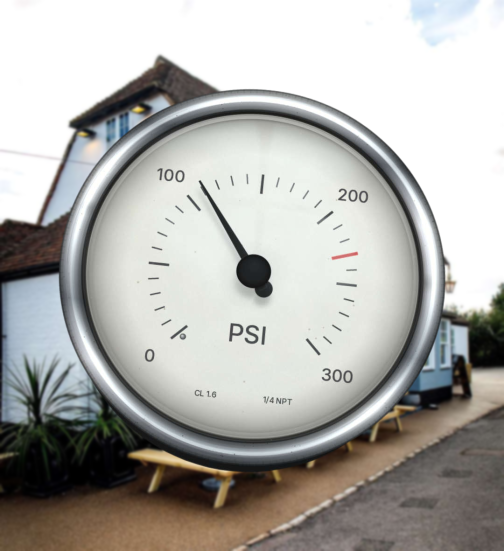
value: **110** psi
